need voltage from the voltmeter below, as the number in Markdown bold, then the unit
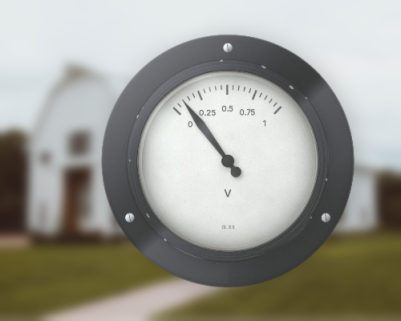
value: **0.1** V
